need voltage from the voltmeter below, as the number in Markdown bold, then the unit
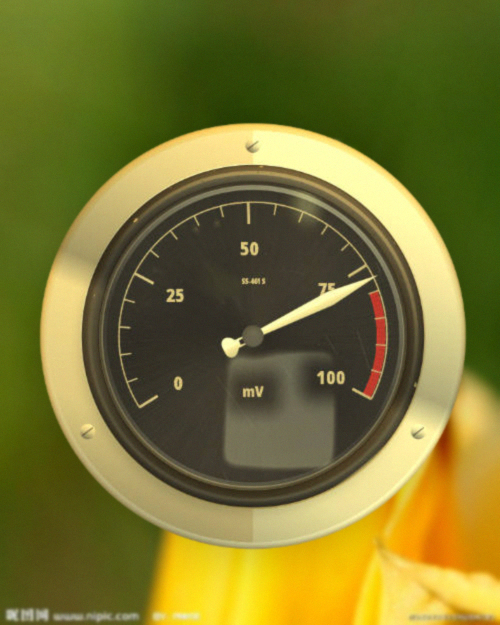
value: **77.5** mV
